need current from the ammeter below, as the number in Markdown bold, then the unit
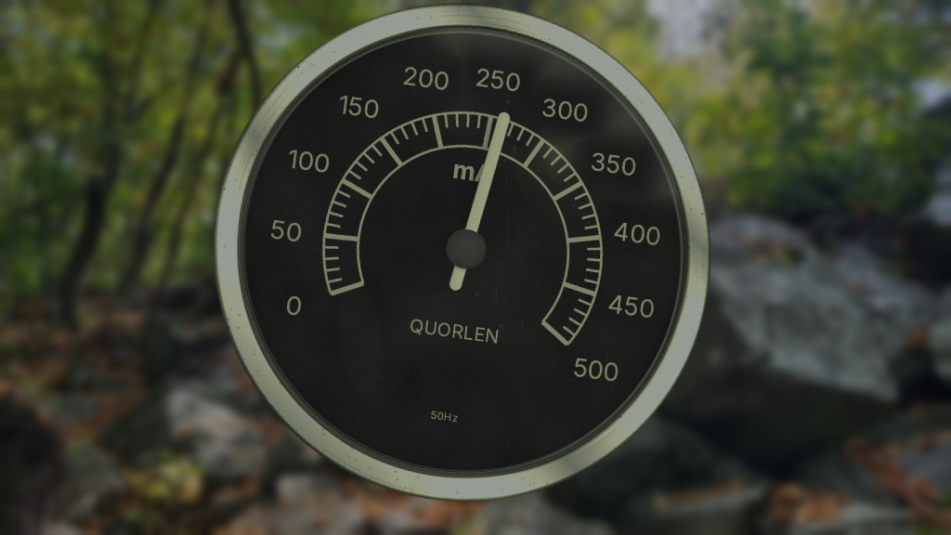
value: **260** mA
